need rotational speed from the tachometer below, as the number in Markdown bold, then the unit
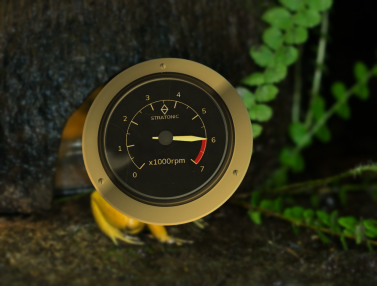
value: **6000** rpm
